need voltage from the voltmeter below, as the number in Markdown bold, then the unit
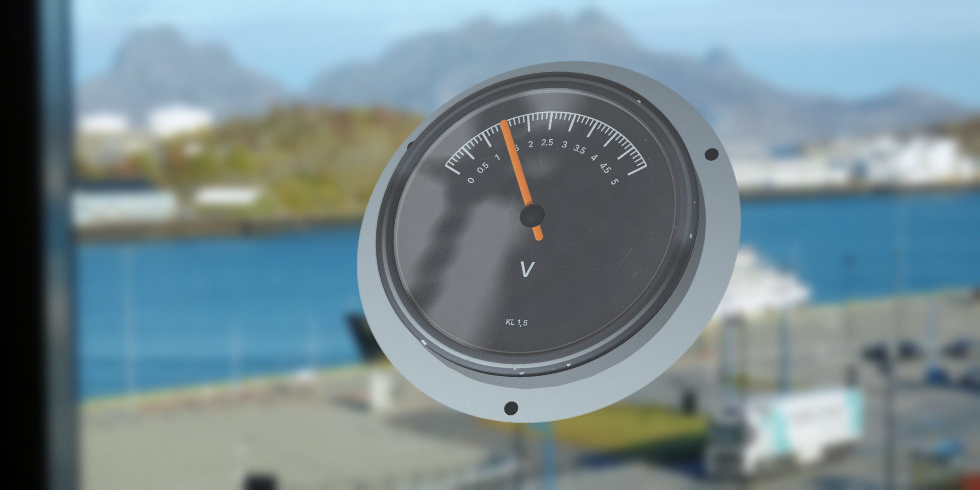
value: **1.5** V
